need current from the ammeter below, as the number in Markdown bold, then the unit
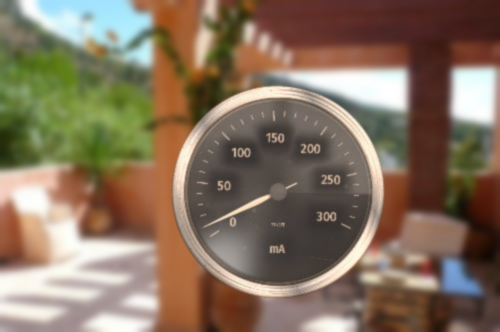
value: **10** mA
